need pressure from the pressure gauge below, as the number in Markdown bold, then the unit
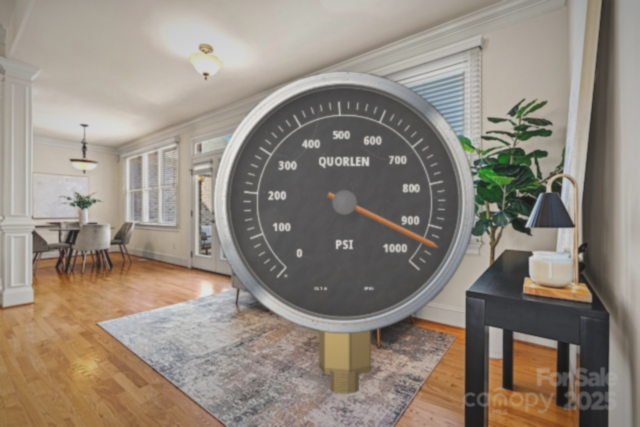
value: **940** psi
